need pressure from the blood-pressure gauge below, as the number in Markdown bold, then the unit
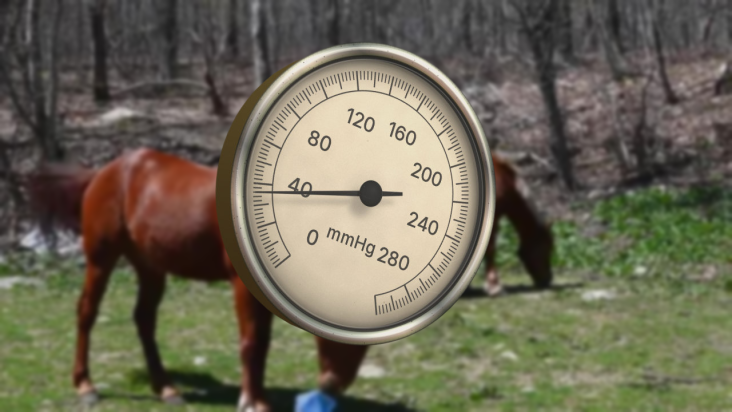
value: **36** mmHg
